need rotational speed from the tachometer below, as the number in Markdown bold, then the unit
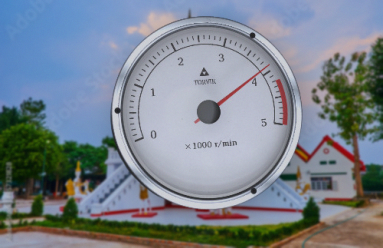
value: **3900** rpm
